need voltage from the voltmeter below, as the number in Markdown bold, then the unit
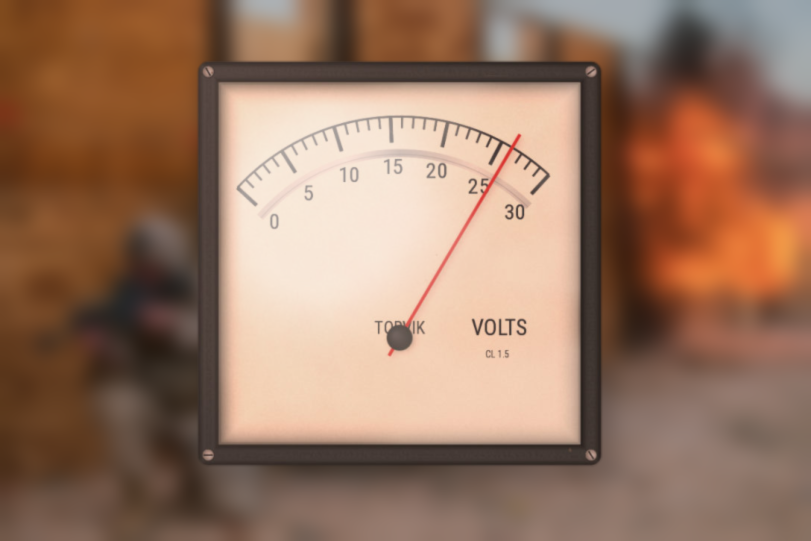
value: **26** V
